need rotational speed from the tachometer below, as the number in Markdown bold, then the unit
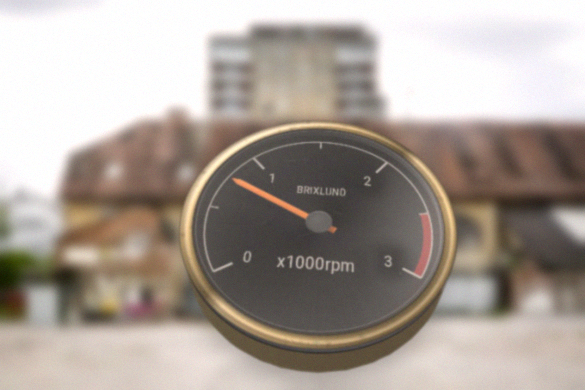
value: **750** rpm
